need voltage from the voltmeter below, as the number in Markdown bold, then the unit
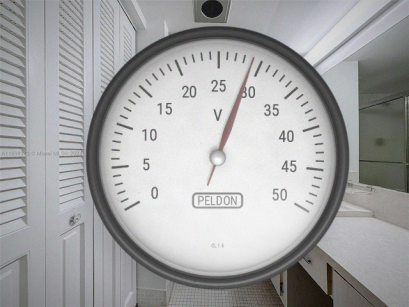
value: **29** V
